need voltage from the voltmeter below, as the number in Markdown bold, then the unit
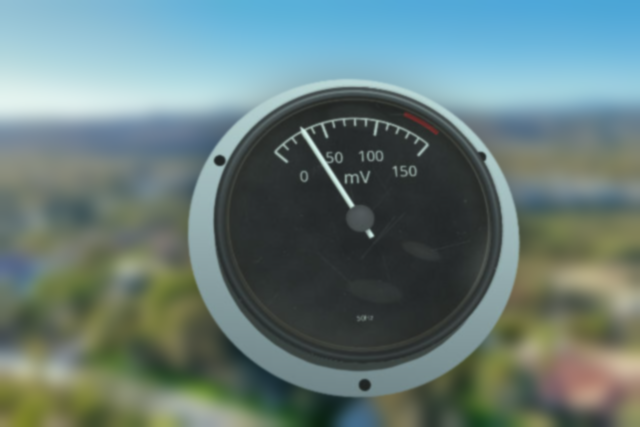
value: **30** mV
